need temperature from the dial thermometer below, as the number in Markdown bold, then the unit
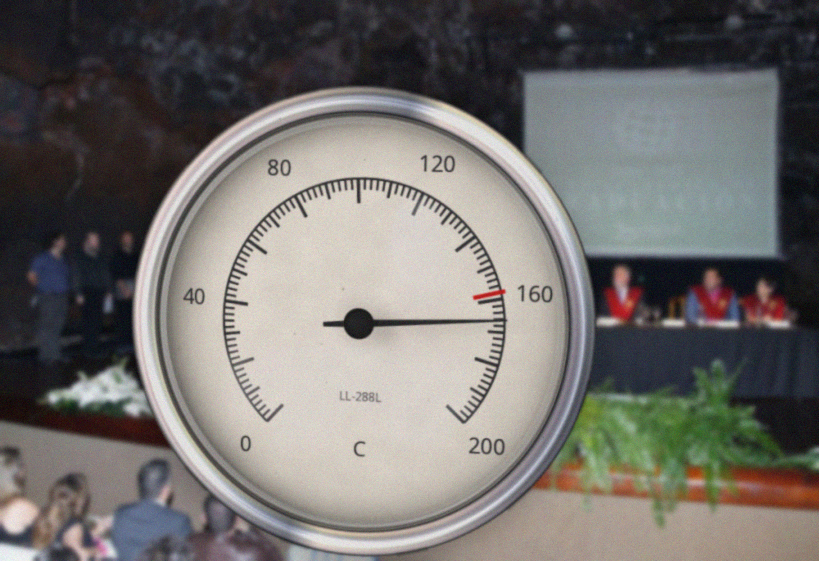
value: **166** °C
